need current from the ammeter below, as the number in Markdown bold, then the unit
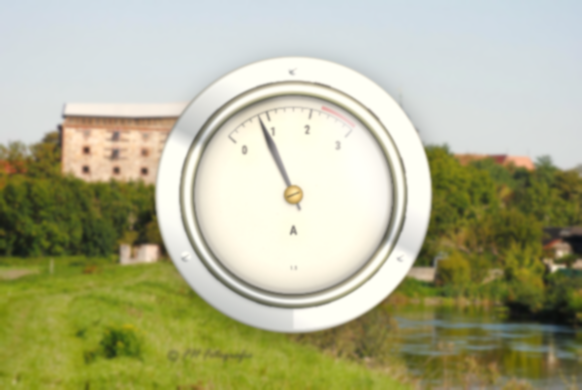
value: **0.8** A
